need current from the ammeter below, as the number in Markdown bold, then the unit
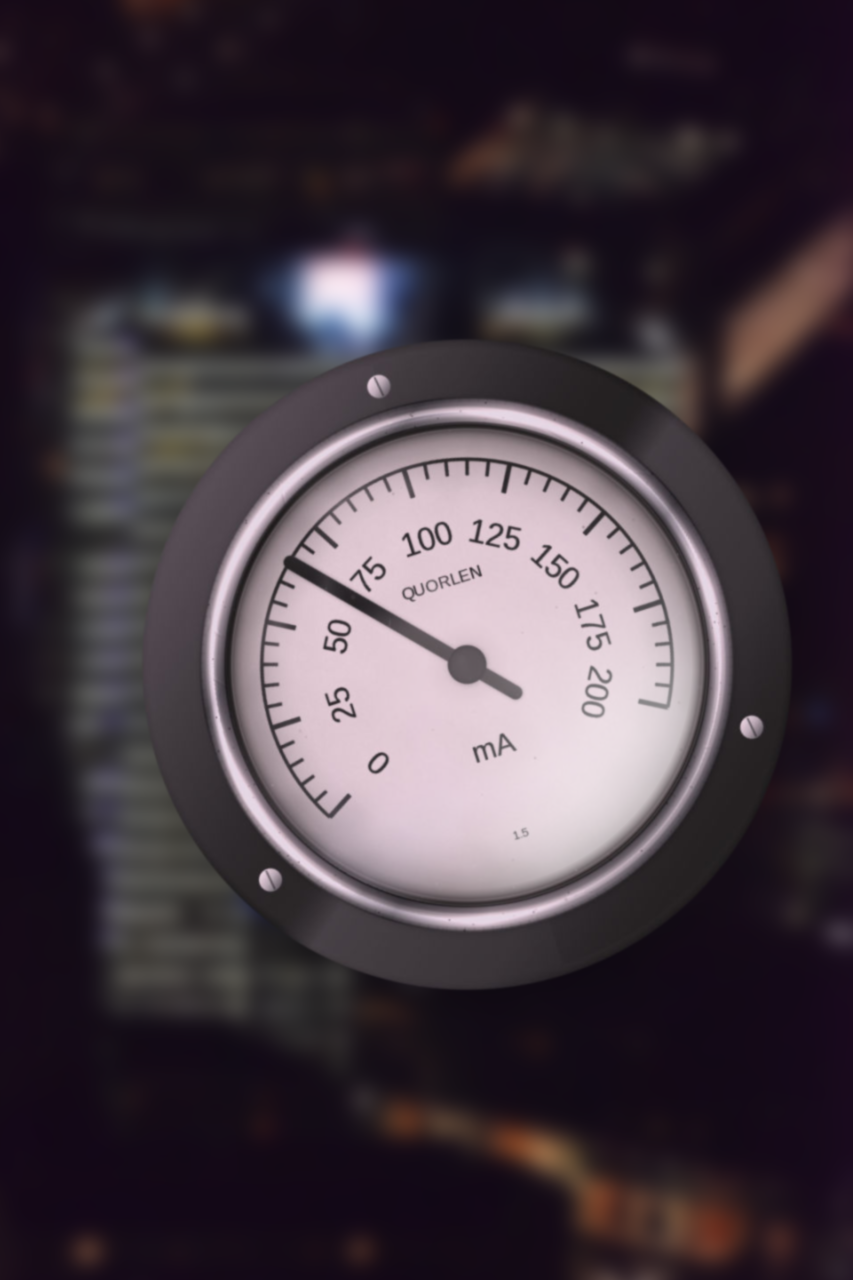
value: **65** mA
